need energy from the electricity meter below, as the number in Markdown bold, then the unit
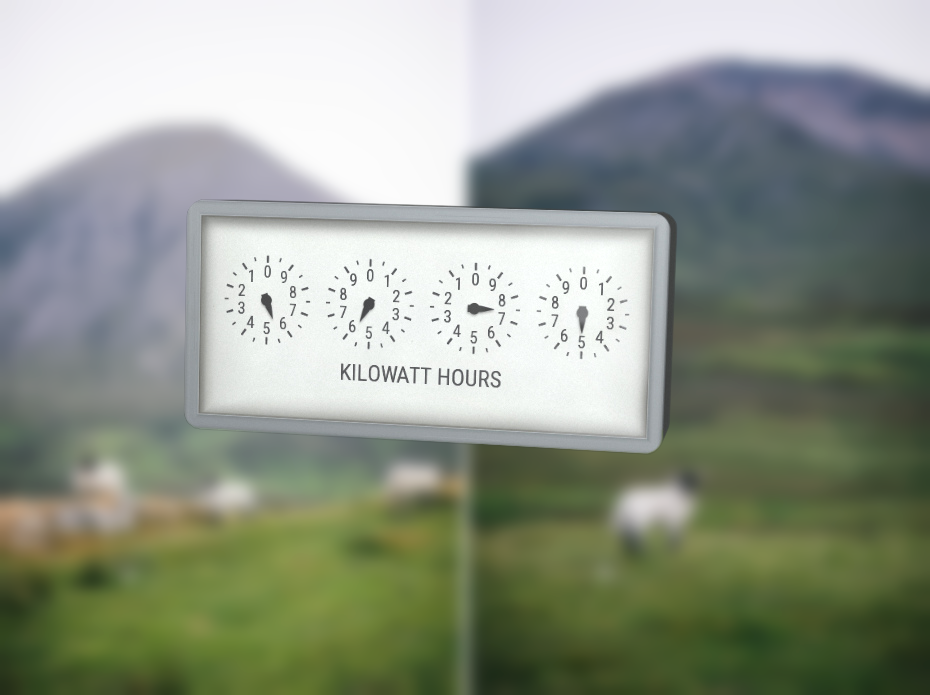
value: **5575** kWh
